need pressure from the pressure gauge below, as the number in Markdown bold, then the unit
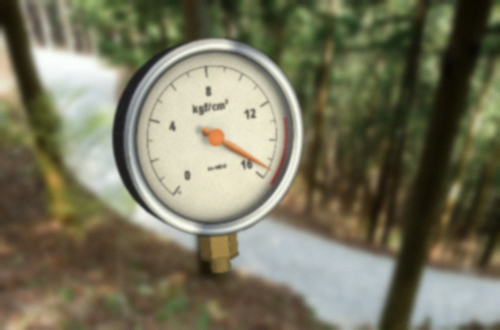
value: **15.5** kg/cm²
